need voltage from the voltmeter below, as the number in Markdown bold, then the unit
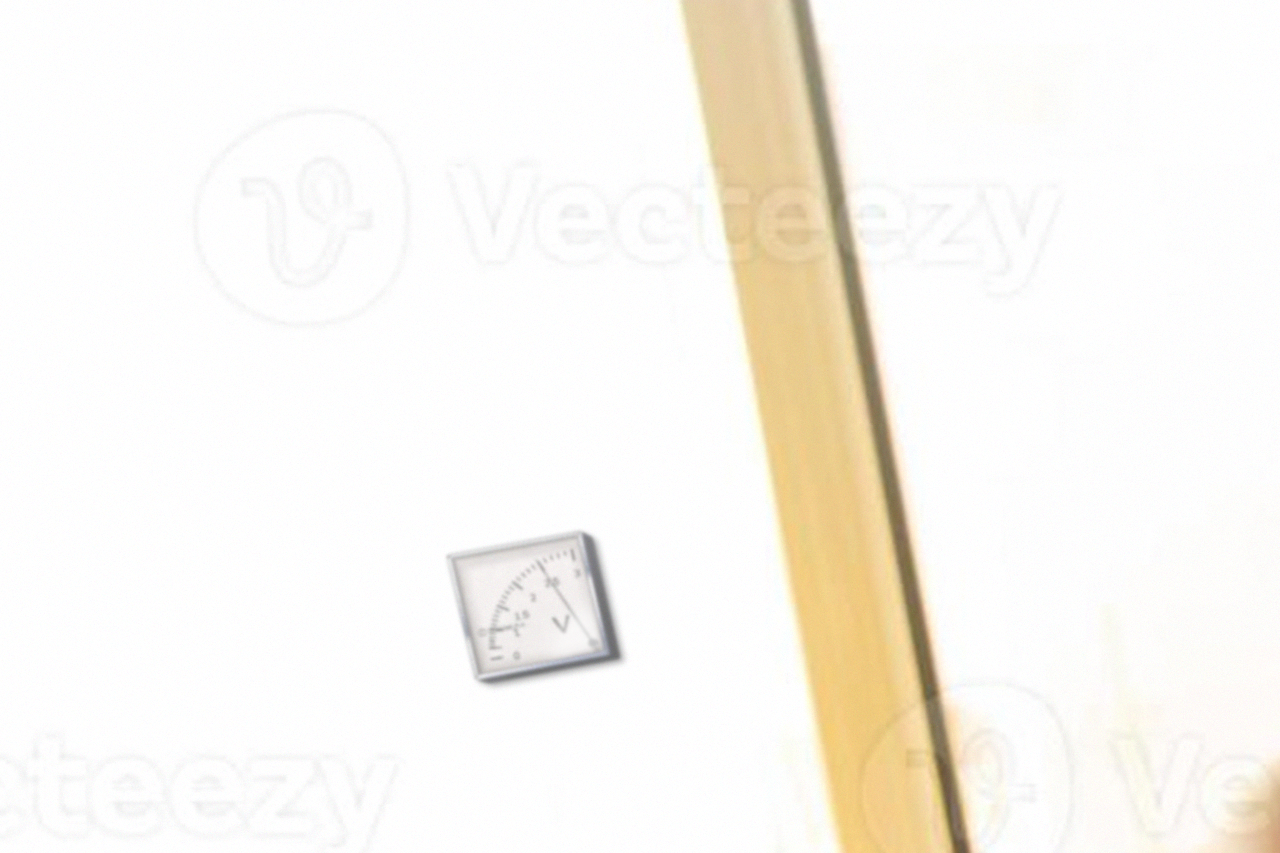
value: **2.5** V
